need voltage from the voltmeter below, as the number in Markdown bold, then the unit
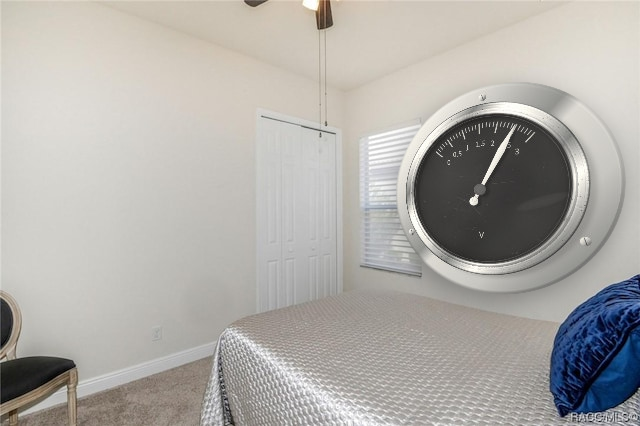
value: **2.5** V
